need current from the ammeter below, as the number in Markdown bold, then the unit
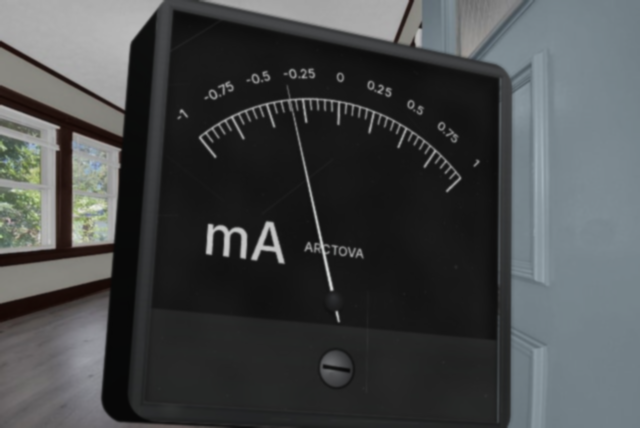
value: **-0.35** mA
